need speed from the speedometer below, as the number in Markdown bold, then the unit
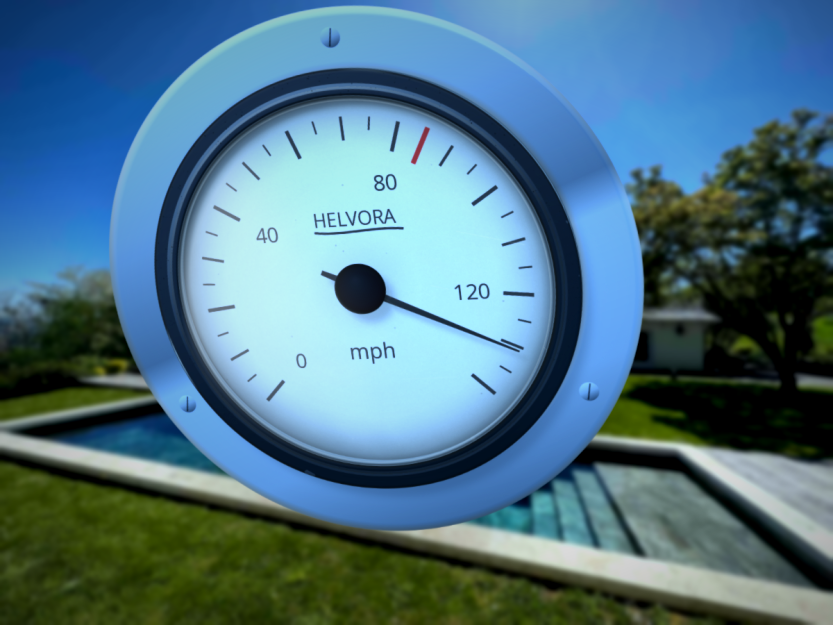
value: **130** mph
